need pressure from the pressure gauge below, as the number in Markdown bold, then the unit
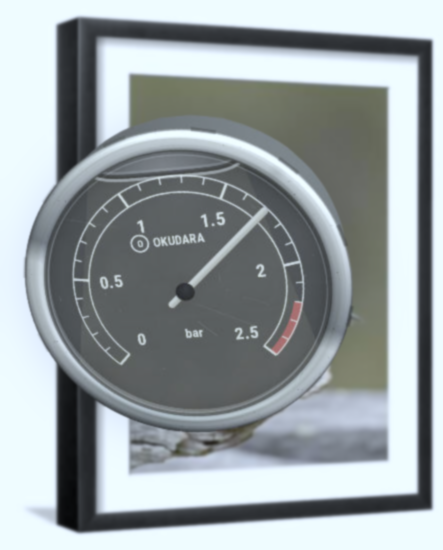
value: **1.7** bar
